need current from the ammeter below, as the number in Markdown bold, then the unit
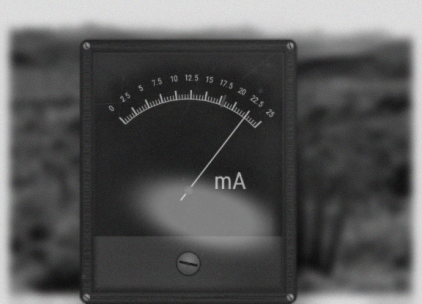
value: **22.5** mA
